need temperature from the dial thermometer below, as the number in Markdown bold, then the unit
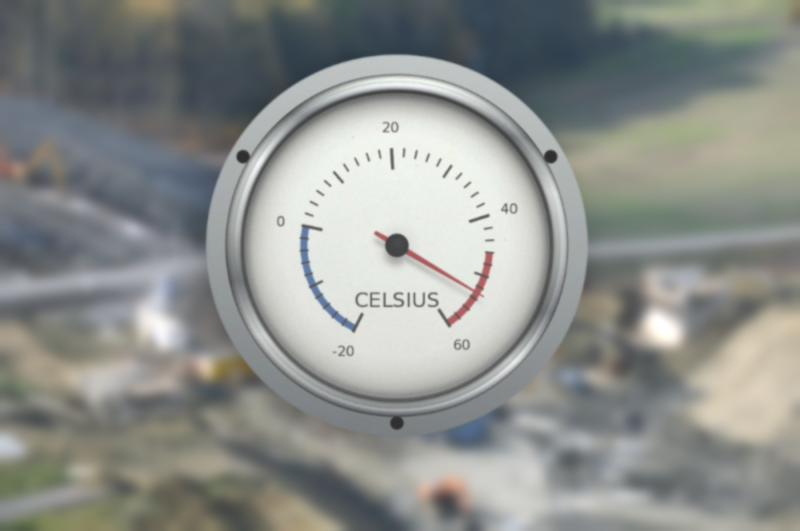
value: **53** °C
